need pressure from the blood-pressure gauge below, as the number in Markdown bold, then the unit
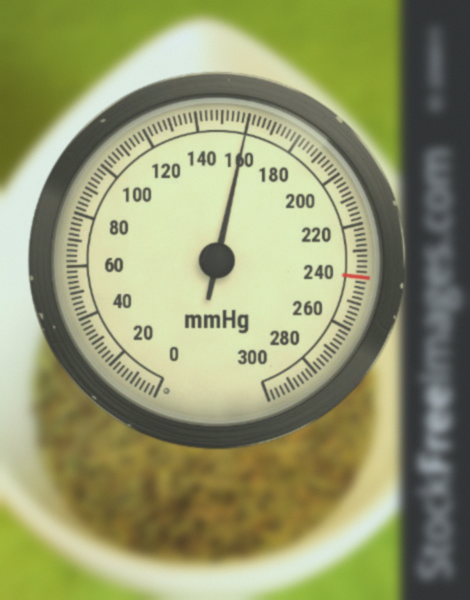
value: **160** mmHg
